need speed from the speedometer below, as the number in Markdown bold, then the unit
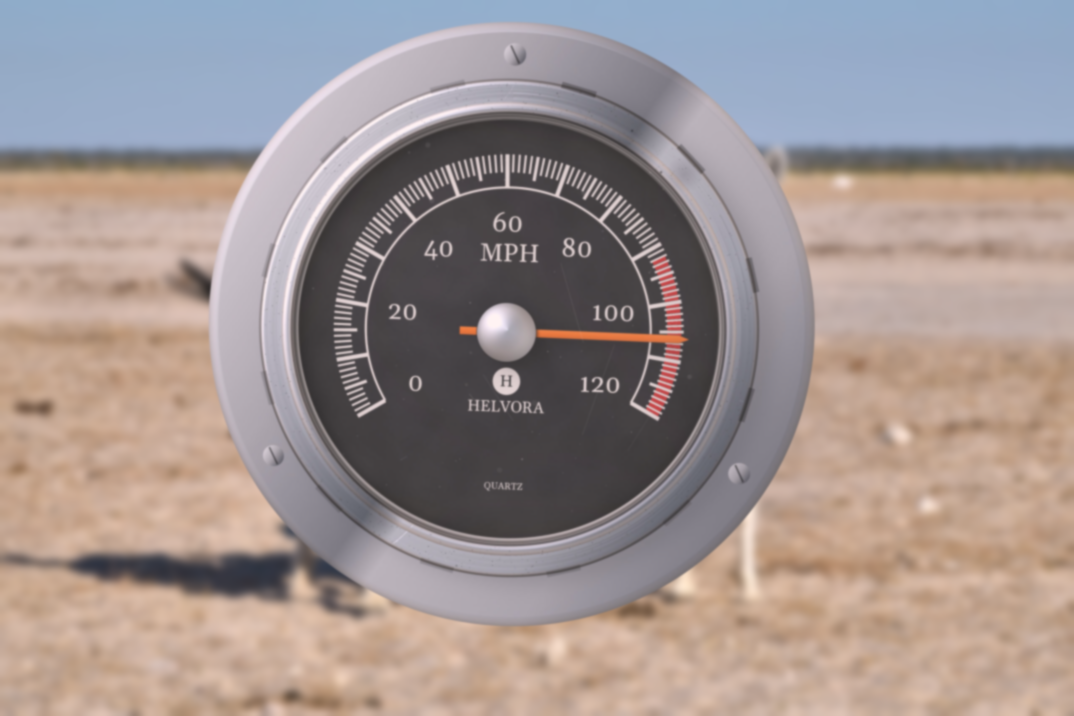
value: **106** mph
